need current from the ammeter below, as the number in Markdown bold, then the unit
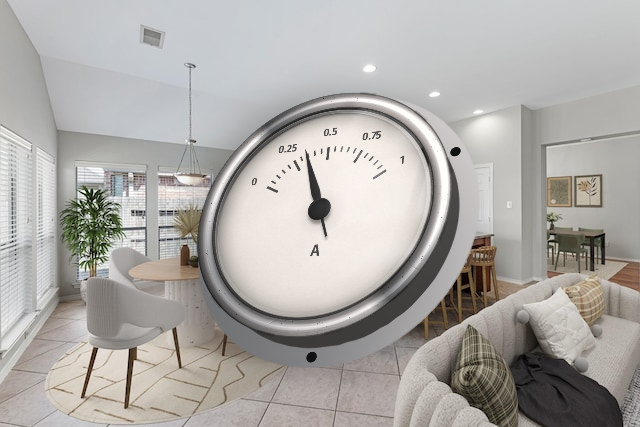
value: **0.35** A
